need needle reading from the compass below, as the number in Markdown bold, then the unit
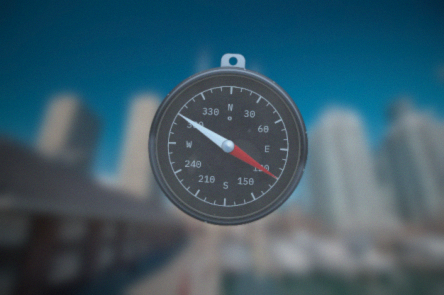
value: **120** °
